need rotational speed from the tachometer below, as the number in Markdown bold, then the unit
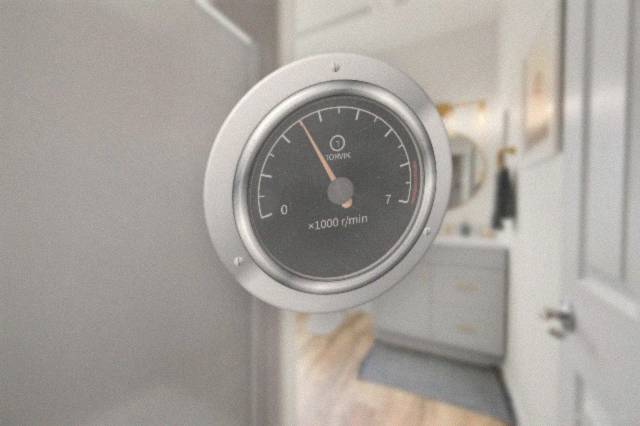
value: **2500** rpm
